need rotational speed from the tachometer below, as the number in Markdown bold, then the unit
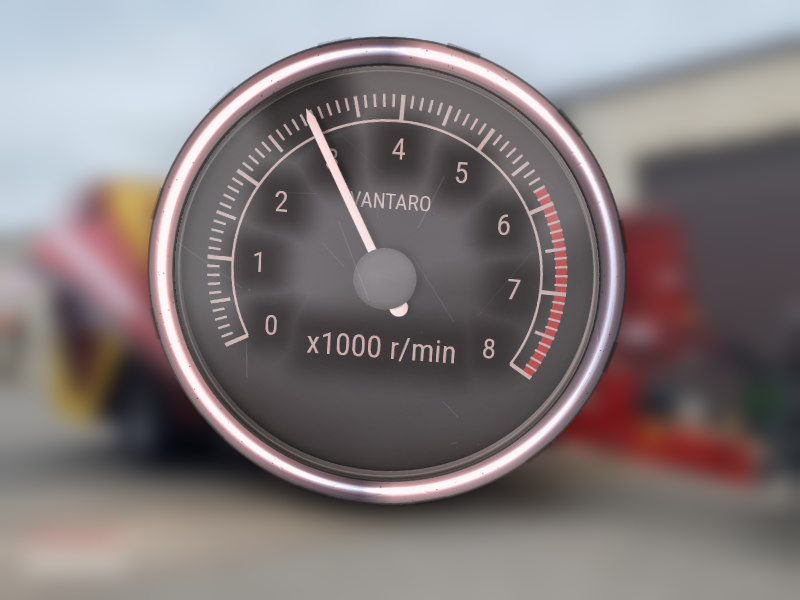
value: **3000** rpm
